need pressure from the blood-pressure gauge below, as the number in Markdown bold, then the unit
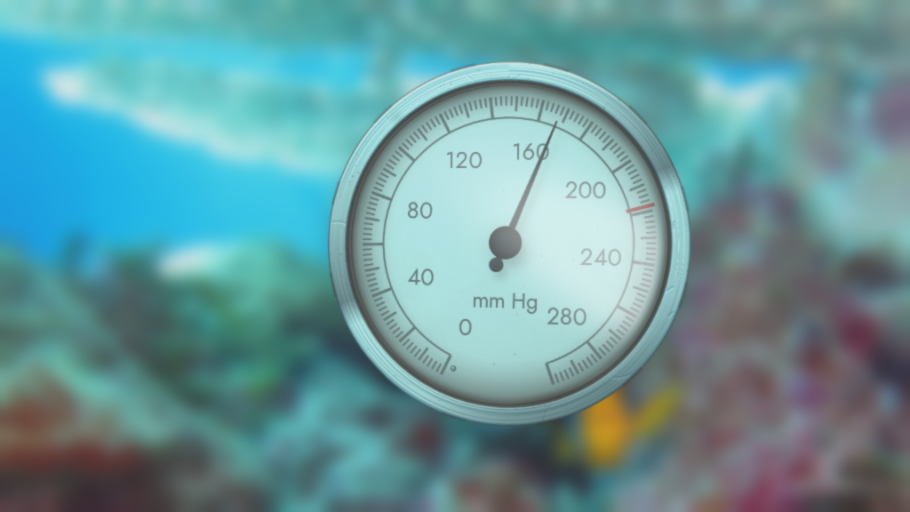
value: **168** mmHg
